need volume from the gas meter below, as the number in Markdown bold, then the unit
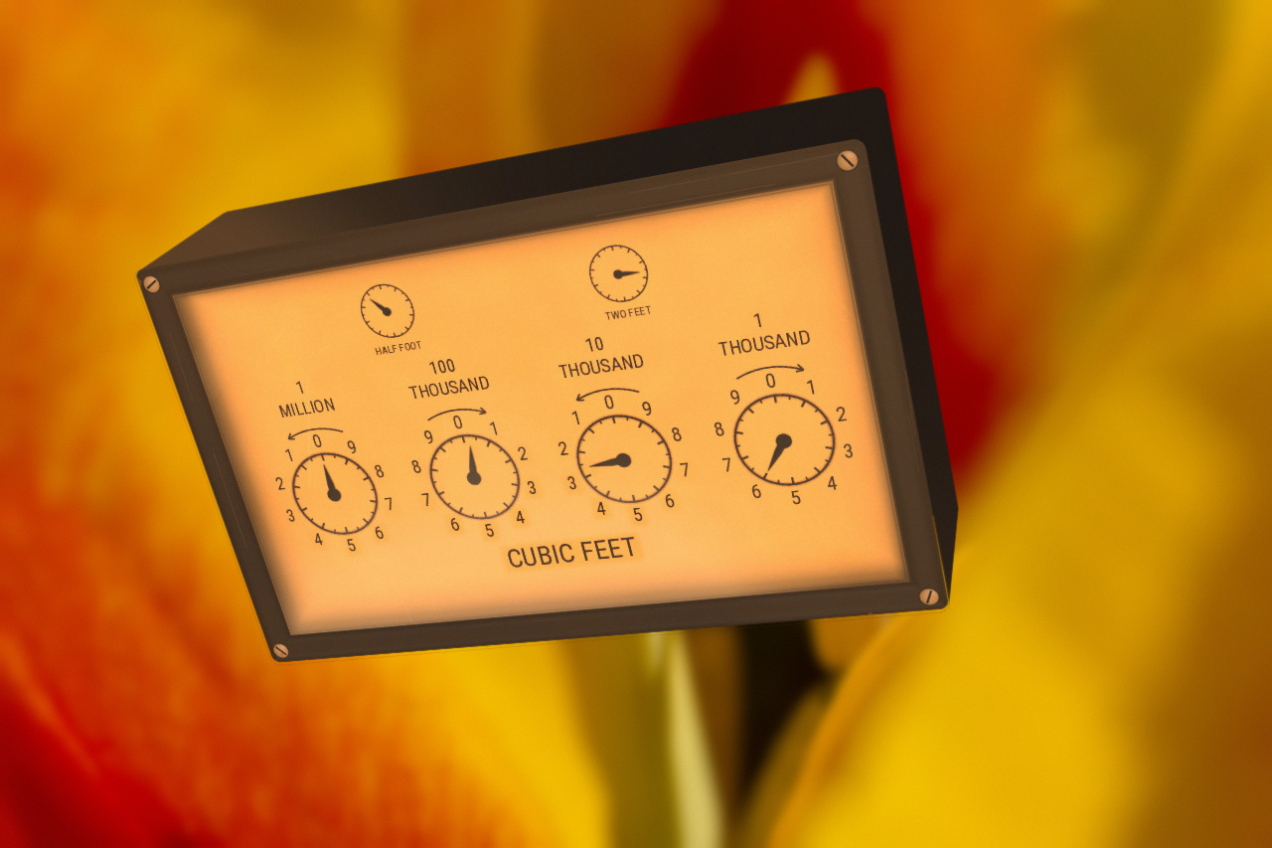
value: **2600** ft³
